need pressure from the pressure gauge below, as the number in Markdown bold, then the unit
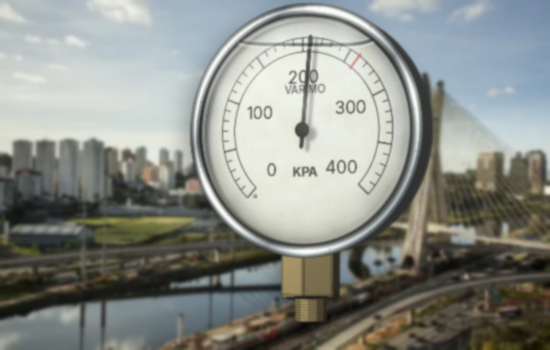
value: **210** kPa
